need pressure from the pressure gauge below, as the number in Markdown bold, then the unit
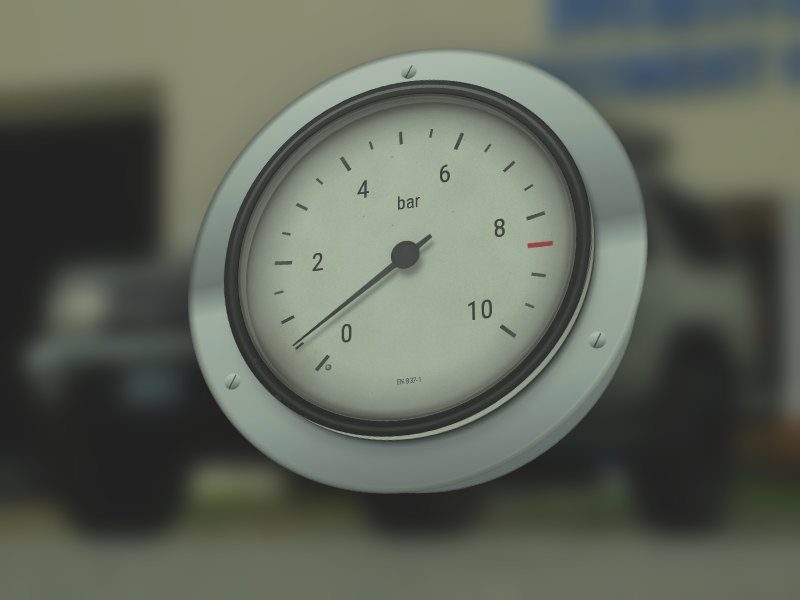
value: **0.5** bar
